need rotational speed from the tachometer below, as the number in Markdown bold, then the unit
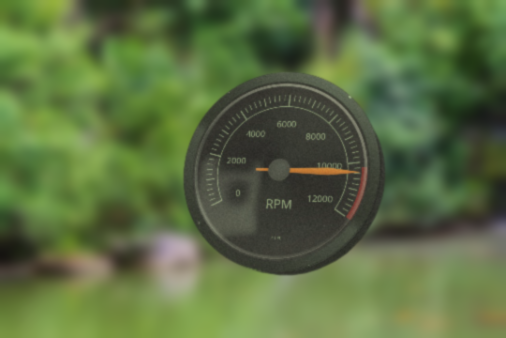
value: **10400** rpm
